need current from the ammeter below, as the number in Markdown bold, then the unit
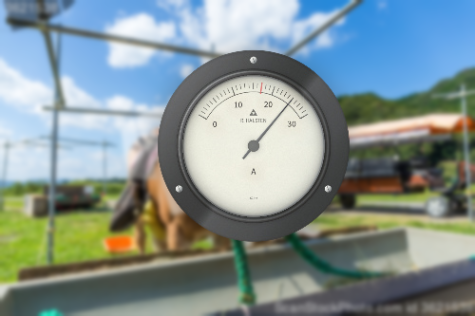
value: **25** A
